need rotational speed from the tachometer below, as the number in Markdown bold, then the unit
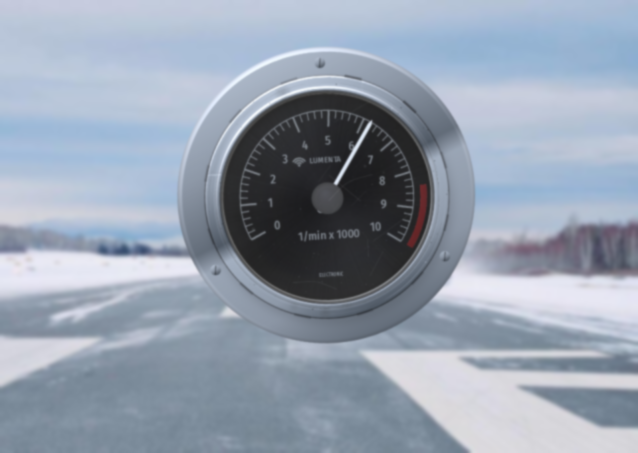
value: **6200** rpm
